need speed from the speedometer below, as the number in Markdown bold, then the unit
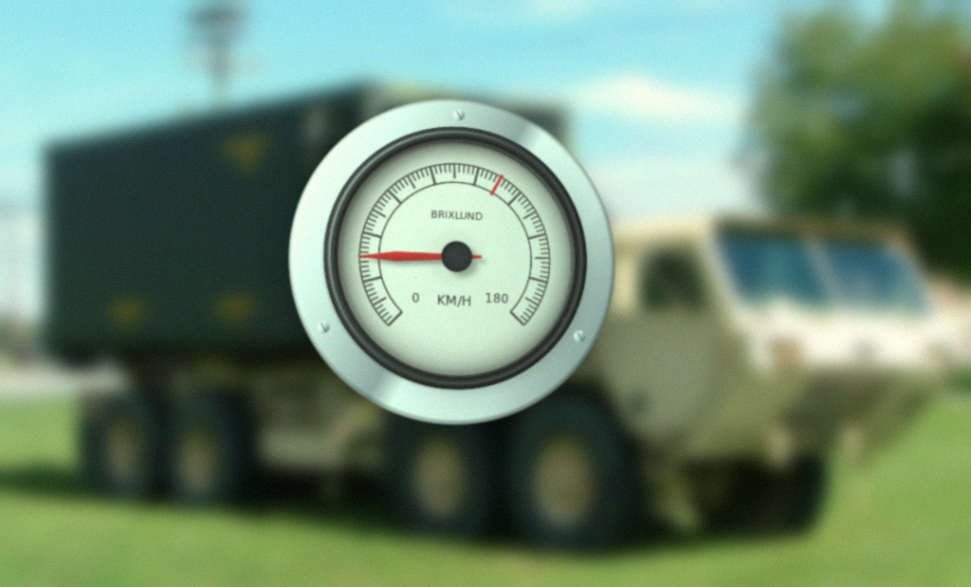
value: **30** km/h
